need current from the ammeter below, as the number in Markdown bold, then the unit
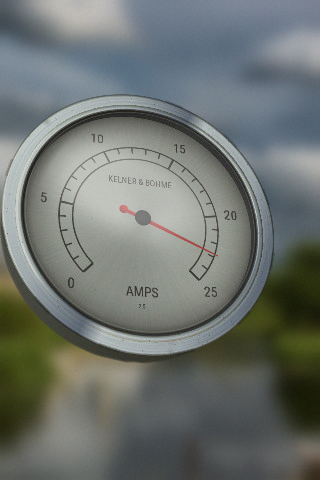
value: **23** A
